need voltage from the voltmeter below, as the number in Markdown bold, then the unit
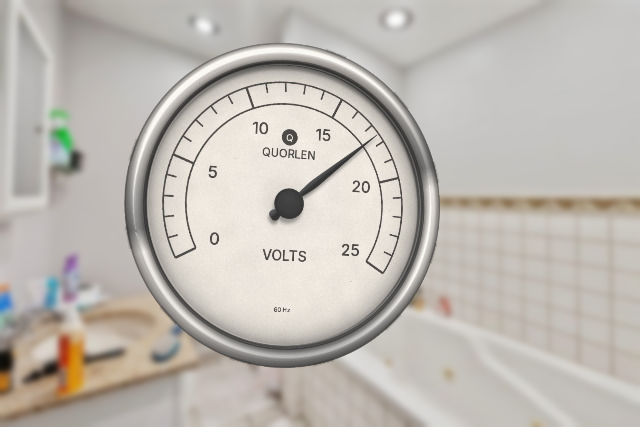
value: **17.5** V
